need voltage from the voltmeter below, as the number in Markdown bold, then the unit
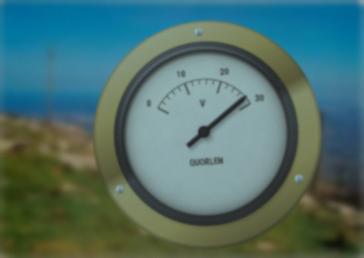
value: **28** V
